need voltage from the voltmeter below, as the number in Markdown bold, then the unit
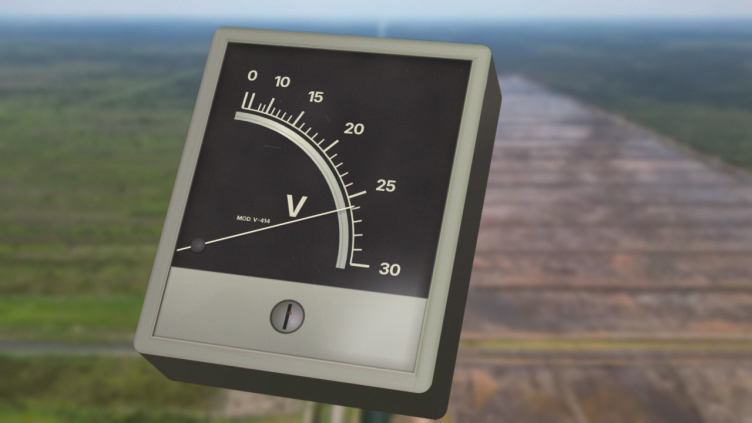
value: **26** V
